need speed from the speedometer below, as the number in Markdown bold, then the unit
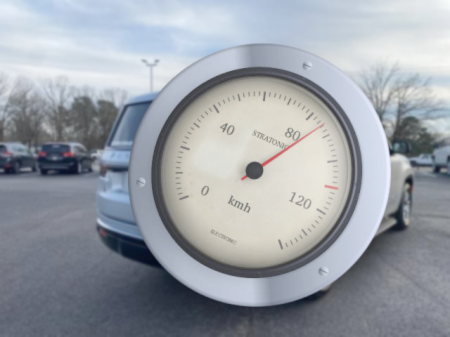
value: **86** km/h
